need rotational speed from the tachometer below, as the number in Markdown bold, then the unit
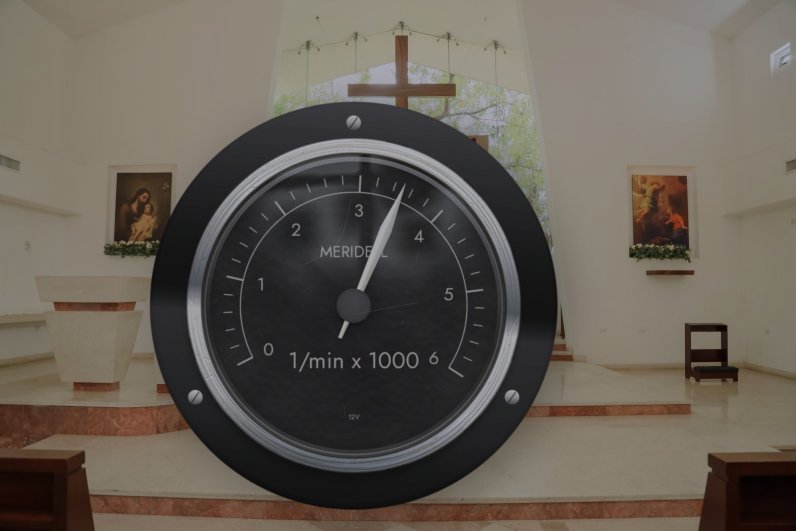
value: **3500** rpm
